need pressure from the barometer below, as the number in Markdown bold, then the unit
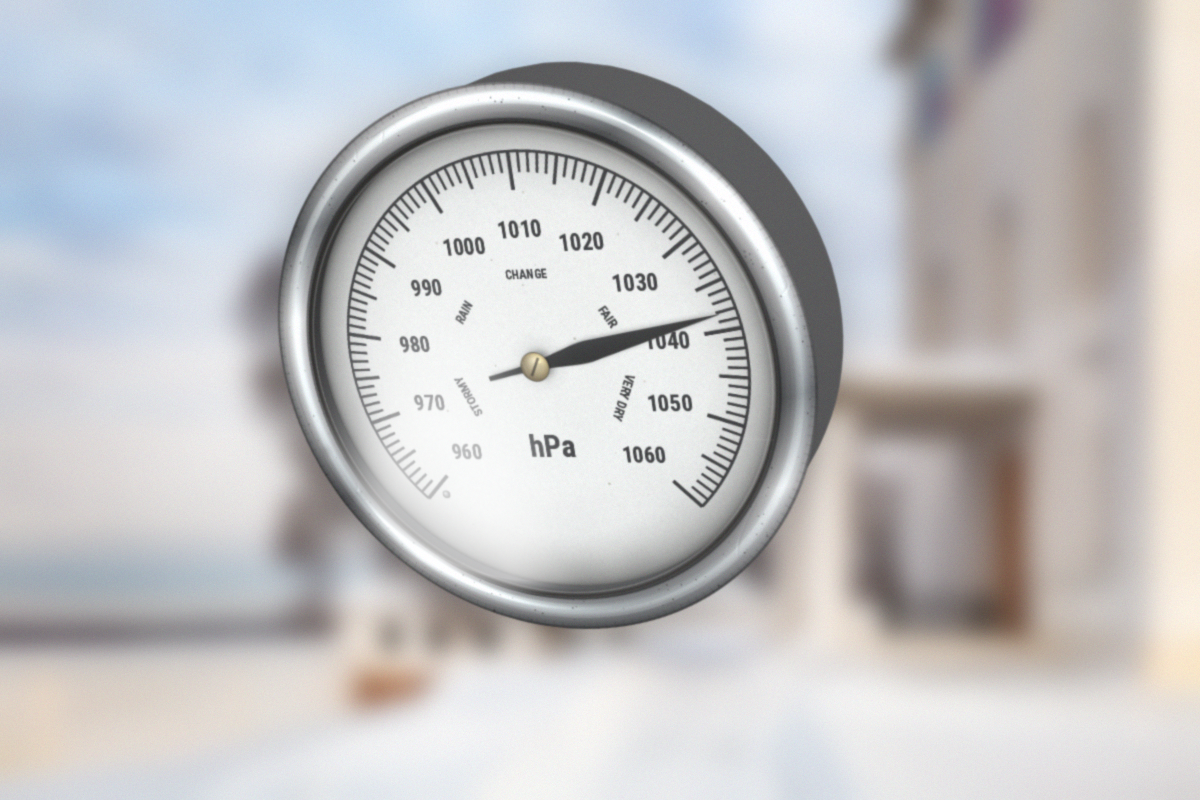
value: **1038** hPa
